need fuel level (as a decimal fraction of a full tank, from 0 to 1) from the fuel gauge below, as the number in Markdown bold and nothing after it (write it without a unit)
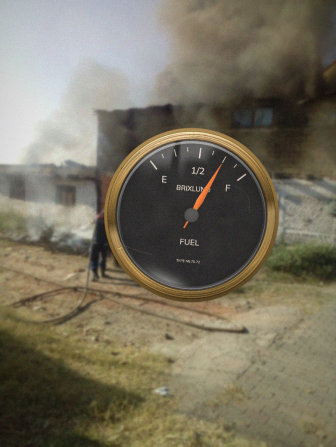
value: **0.75**
